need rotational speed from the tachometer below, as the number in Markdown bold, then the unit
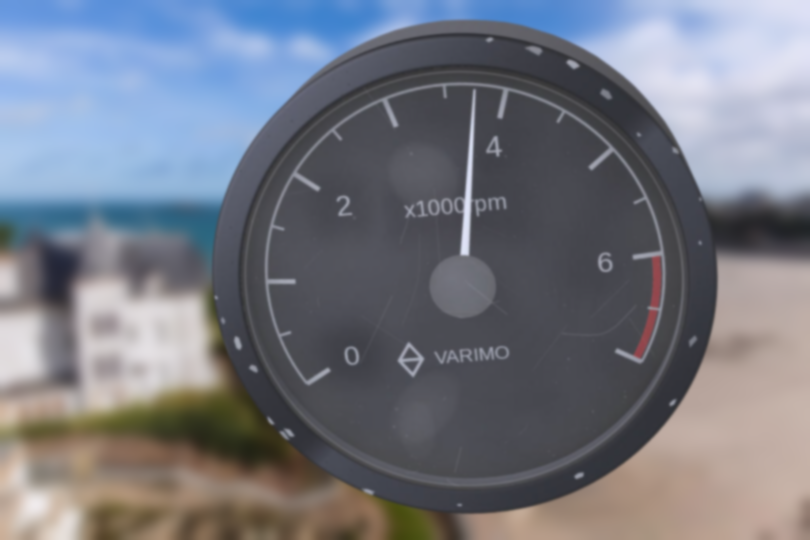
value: **3750** rpm
